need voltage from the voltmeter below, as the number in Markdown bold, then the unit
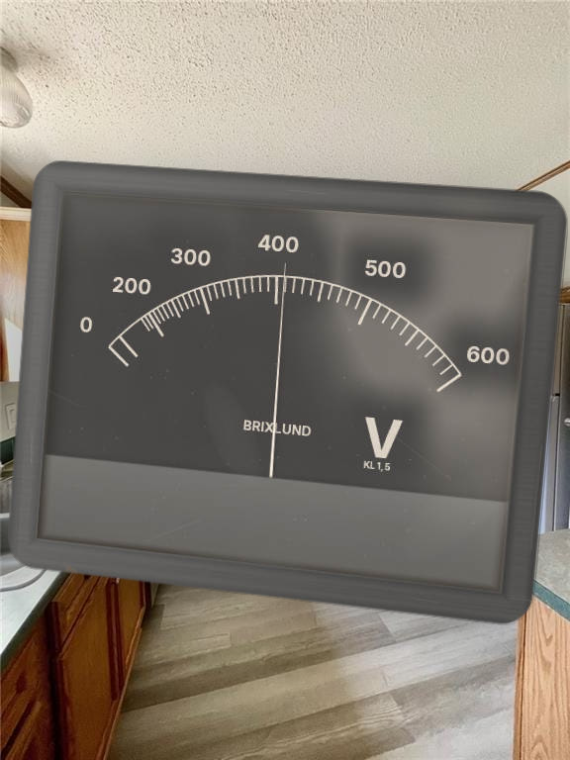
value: **410** V
